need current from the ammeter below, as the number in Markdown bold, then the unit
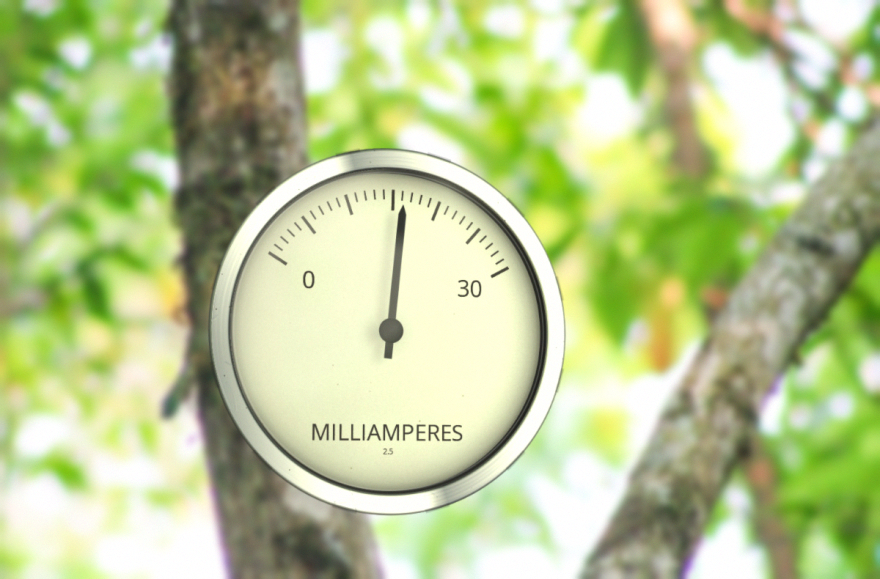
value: **16** mA
